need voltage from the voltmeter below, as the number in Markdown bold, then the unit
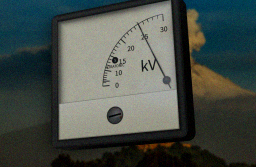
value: **25** kV
